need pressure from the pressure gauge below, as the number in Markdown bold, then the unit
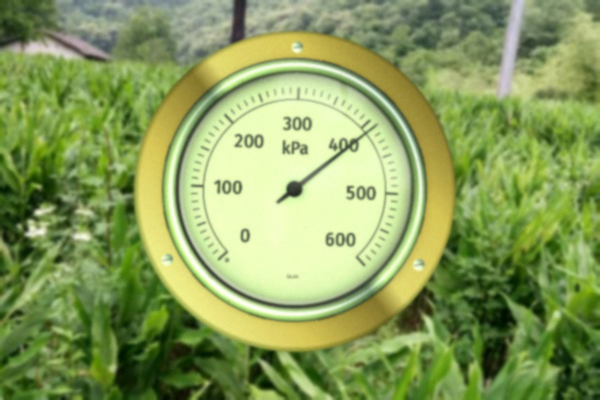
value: **410** kPa
